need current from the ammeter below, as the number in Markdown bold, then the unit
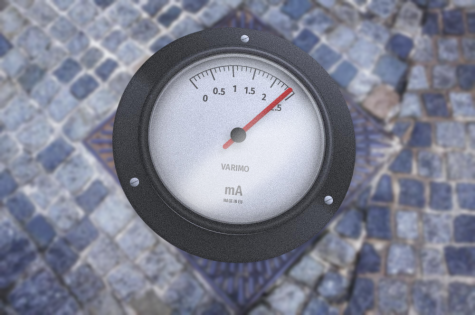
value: **2.4** mA
